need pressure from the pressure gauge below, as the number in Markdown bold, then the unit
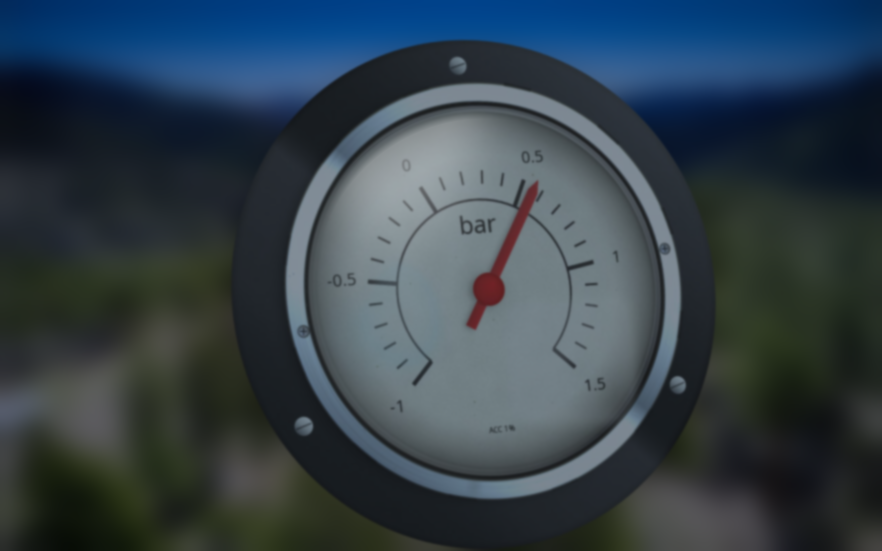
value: **0.55** bar
